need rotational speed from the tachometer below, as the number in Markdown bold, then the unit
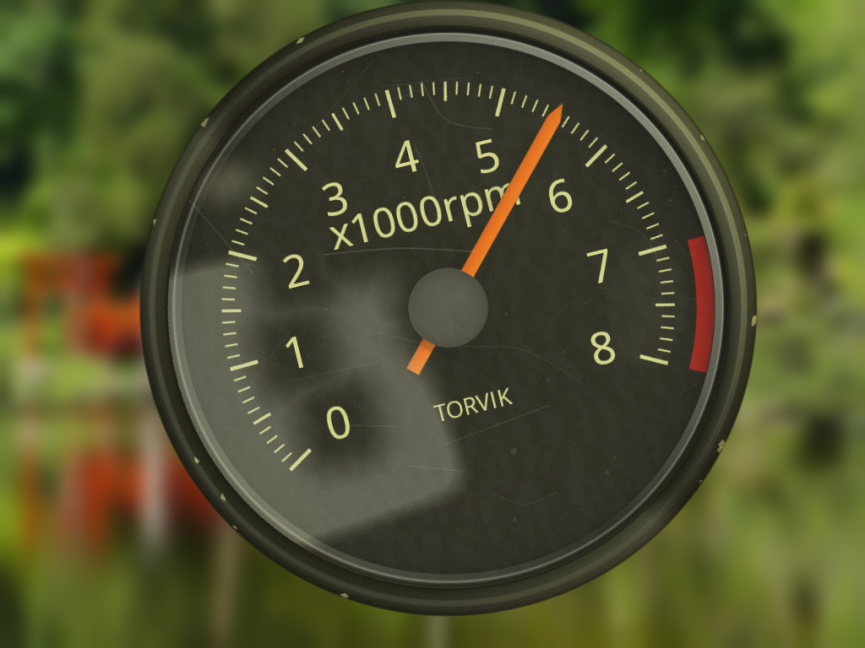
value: **5500** rpm
